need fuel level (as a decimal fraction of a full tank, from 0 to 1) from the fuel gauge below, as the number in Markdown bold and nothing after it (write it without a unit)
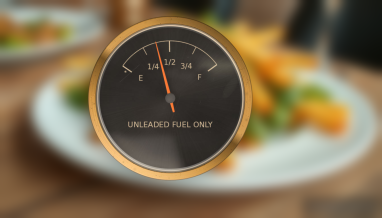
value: **0.375**
